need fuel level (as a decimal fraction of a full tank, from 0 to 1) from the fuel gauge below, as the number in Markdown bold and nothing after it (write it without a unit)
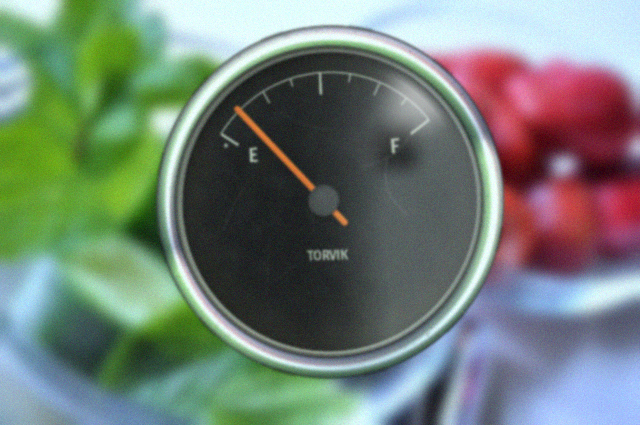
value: **0.125**
